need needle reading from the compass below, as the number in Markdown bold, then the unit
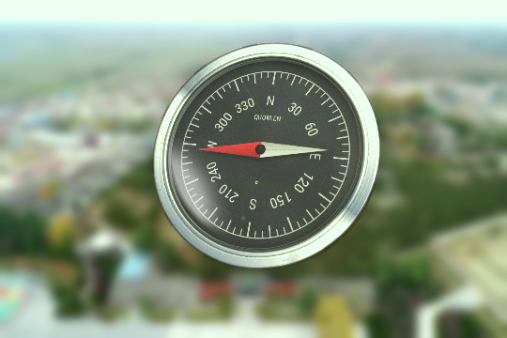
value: **265** °
